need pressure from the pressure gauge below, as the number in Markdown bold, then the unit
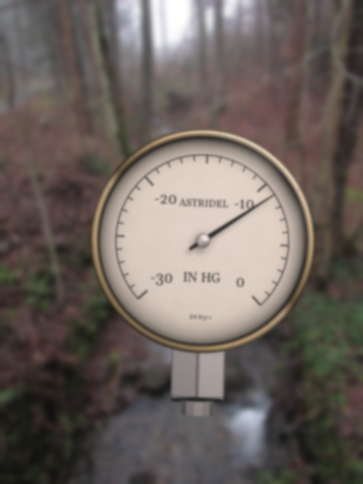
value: **-9** inHg
